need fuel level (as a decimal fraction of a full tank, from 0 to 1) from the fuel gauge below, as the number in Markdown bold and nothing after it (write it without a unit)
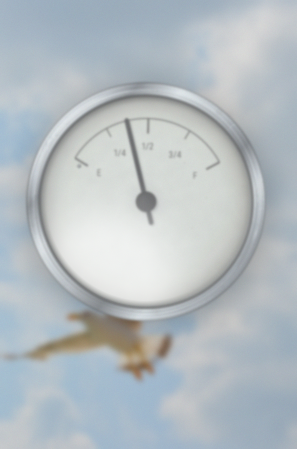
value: **0.375**
